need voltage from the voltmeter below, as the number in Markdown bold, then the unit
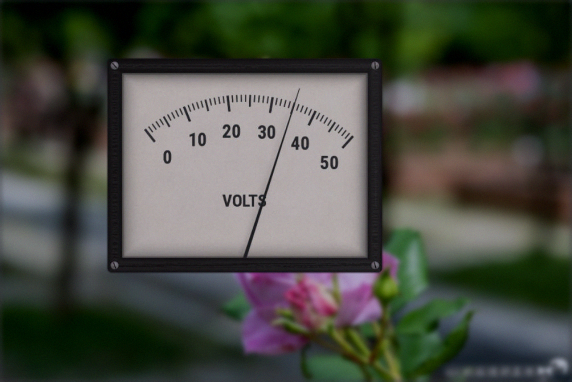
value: **35** V
